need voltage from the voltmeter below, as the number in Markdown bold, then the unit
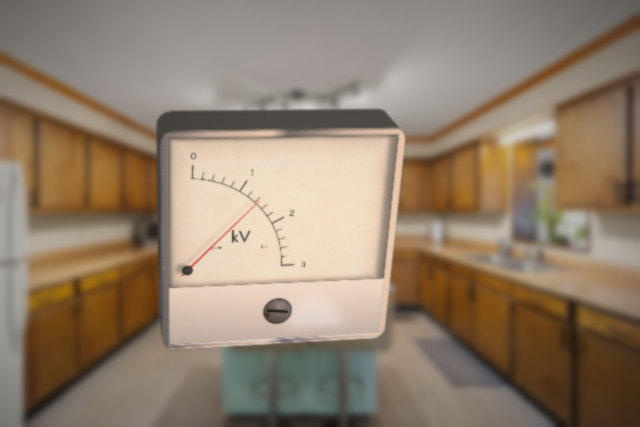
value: **1.4** kV
